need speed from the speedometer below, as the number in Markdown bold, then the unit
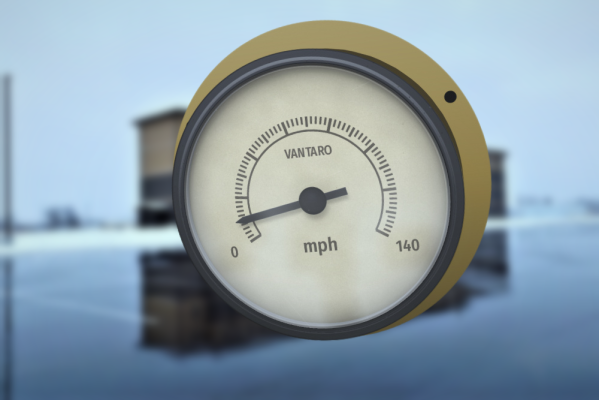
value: **10** mph
